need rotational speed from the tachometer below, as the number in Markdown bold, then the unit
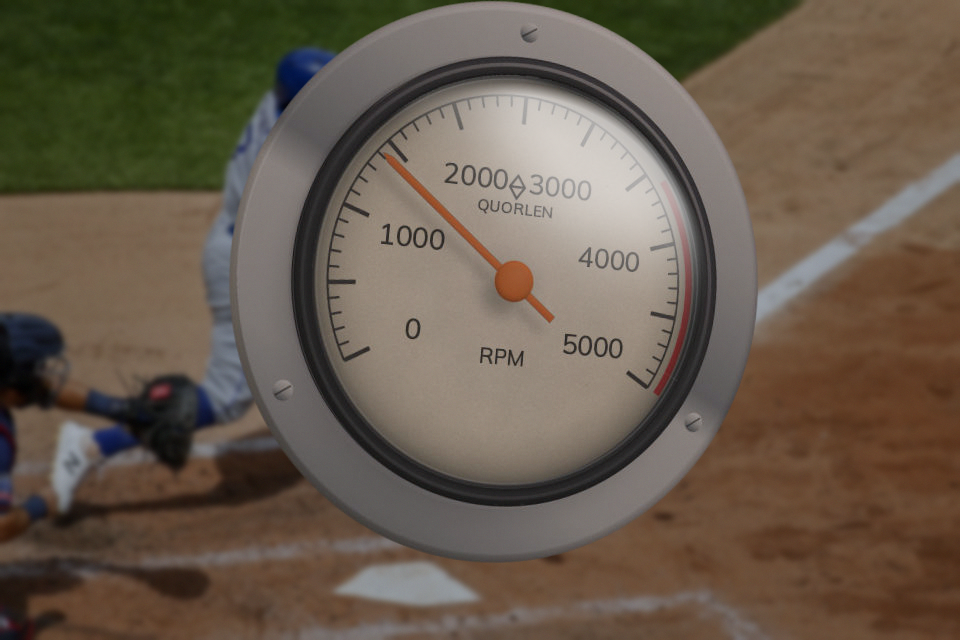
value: **1400** rpm
